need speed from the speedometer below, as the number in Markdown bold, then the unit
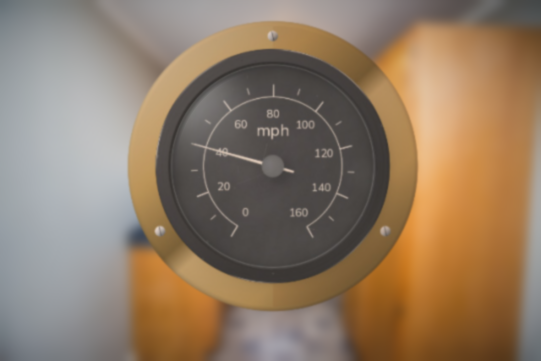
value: **40** mph
